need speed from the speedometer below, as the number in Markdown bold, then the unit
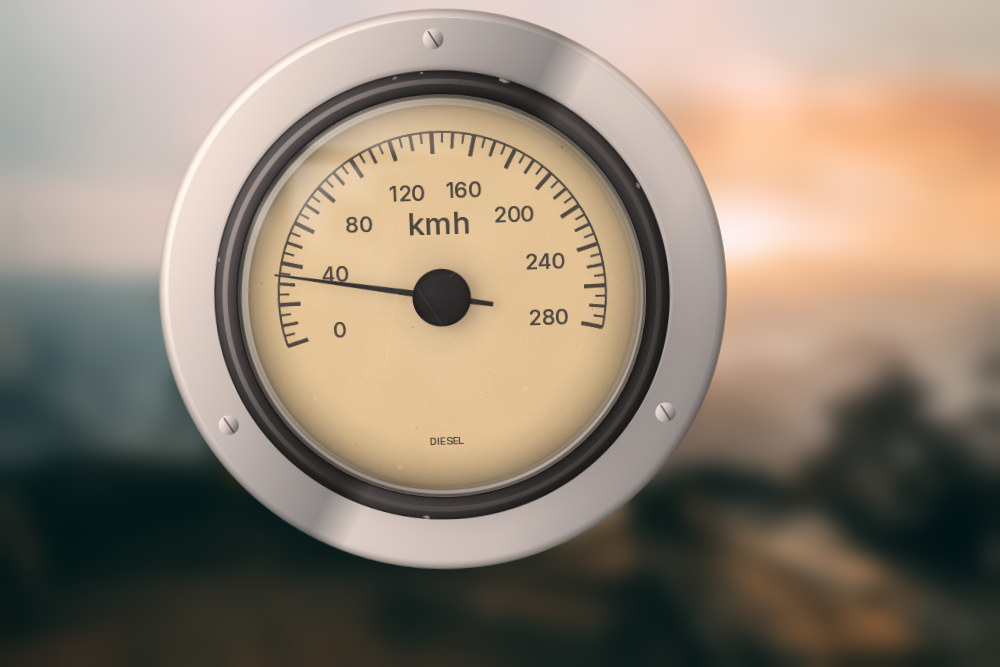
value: **35** km/h
